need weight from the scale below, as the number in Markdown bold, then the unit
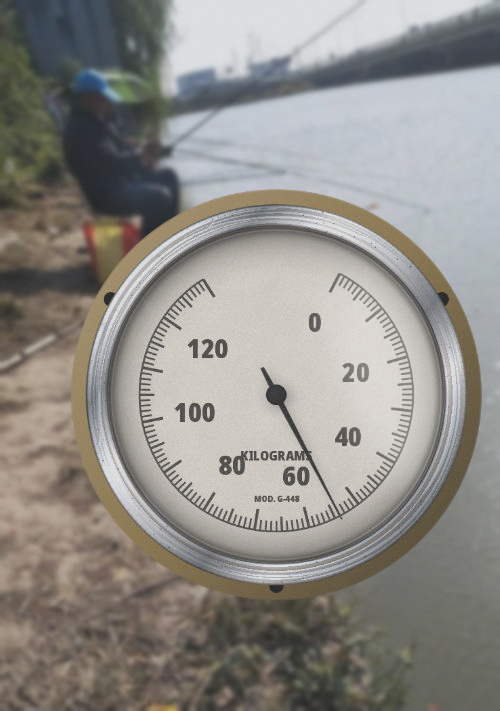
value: **54** kg
